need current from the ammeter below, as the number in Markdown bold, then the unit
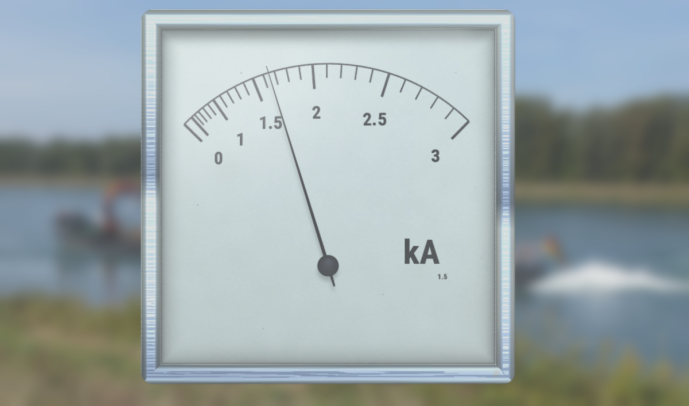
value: **1.65** kA
